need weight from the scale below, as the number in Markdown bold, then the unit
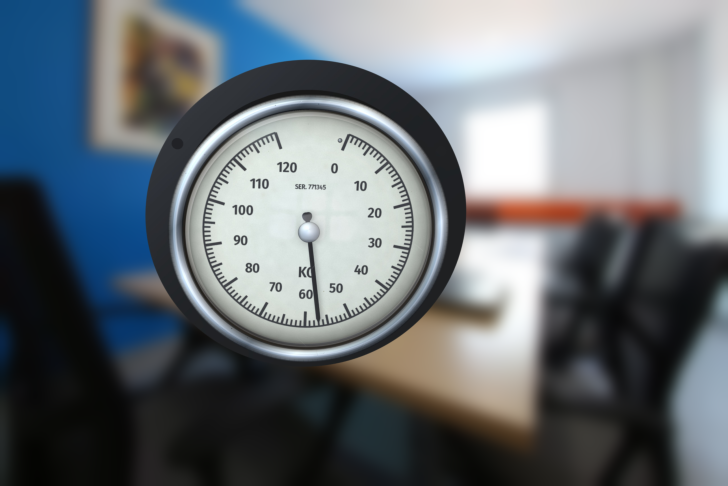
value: **57** kg
